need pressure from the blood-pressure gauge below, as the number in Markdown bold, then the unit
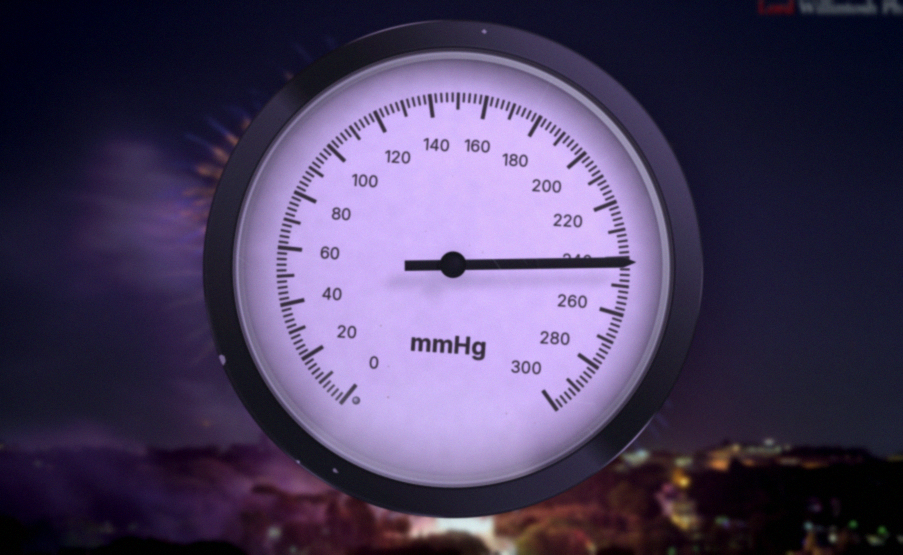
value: **242** mmHg
